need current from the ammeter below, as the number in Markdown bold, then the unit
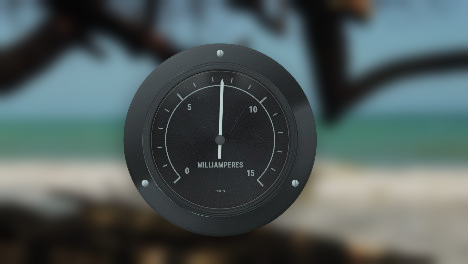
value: **7.5** mA
